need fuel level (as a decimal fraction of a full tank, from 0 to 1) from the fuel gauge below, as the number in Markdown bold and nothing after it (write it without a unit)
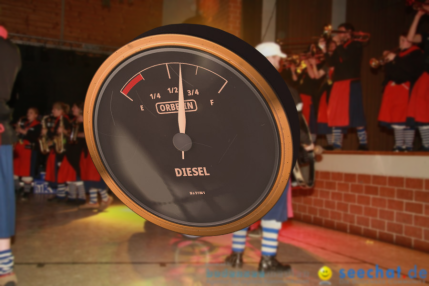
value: **0.625**
